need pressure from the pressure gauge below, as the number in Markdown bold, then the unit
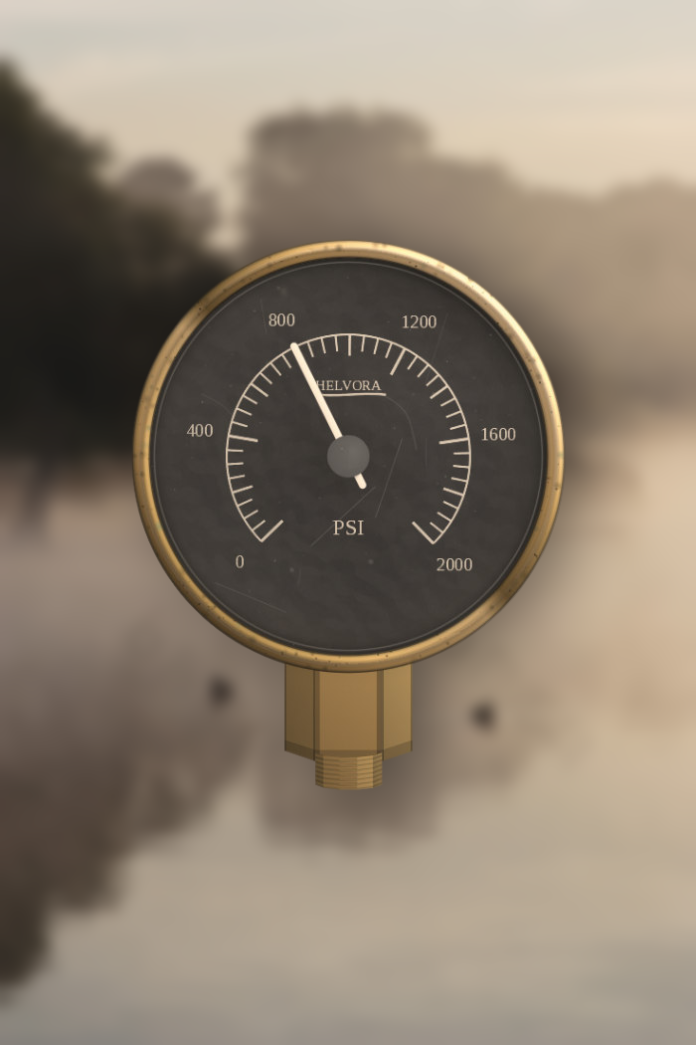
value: **800** psi
